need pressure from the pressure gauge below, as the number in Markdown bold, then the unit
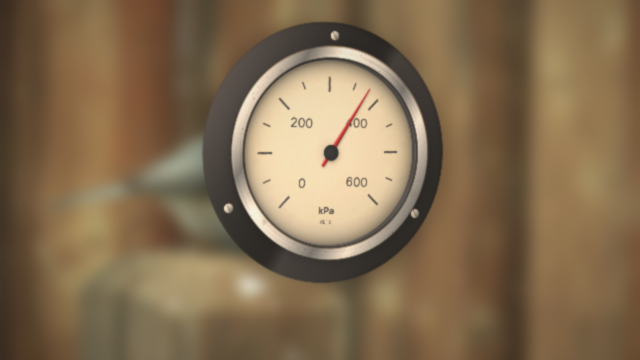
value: **375** kPa
